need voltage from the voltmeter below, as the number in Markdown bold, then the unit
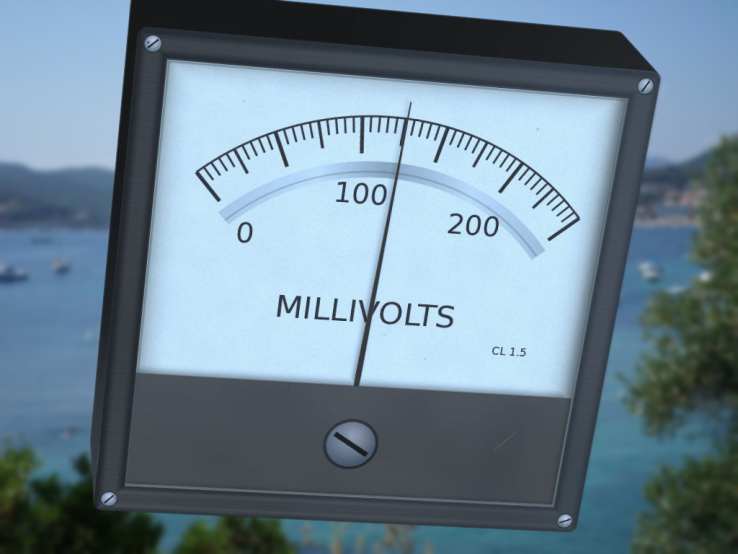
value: **125** mV
